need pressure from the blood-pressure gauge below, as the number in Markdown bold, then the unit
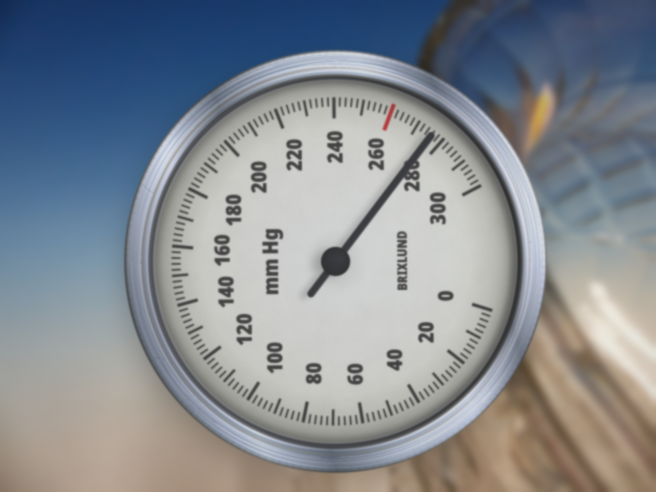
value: **276** mmHg
